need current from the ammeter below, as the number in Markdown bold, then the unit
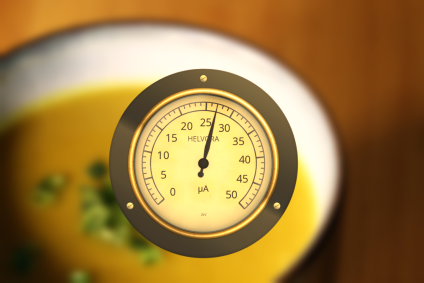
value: **27** µA
